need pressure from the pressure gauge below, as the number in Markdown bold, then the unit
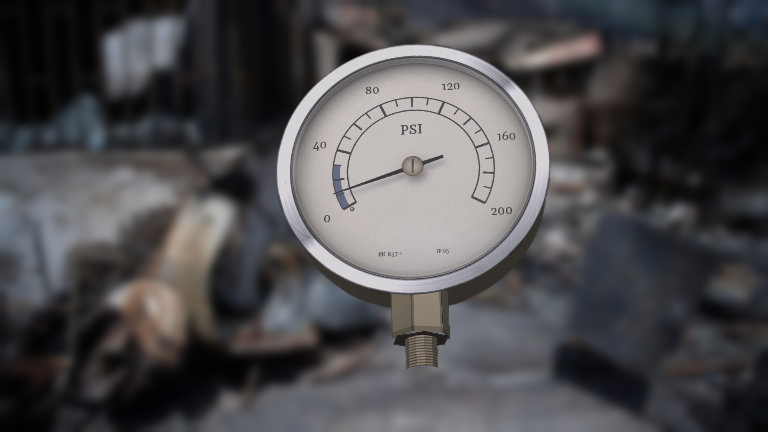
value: **10** psi
